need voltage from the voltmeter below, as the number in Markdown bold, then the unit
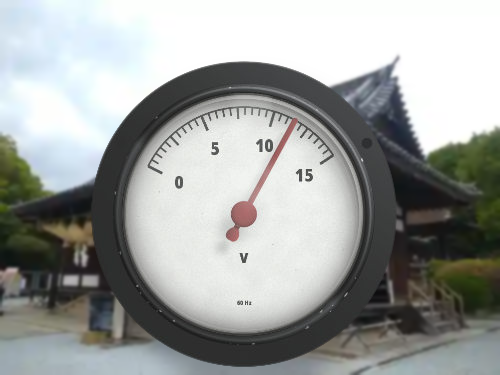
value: **11.5** V
